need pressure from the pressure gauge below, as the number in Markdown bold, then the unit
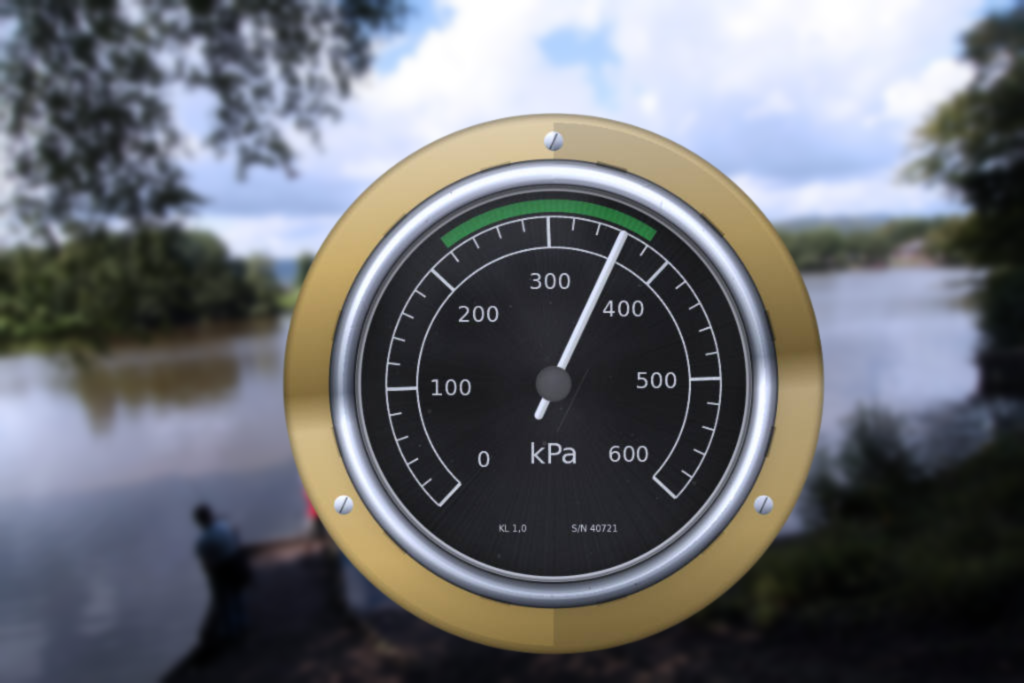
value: **360** kPa
